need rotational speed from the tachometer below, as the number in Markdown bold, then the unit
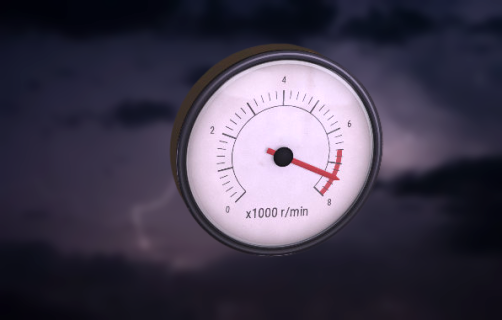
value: **7400** rpm
